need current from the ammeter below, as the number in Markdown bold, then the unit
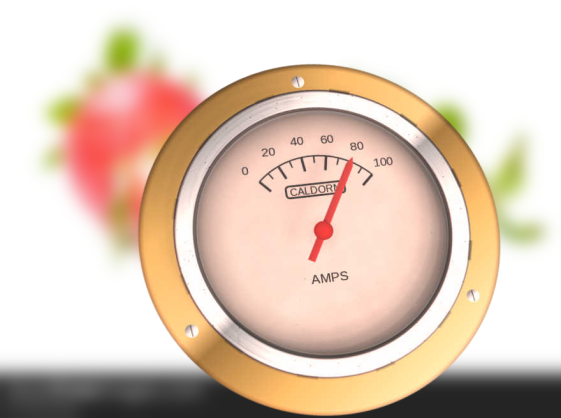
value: **80** A
